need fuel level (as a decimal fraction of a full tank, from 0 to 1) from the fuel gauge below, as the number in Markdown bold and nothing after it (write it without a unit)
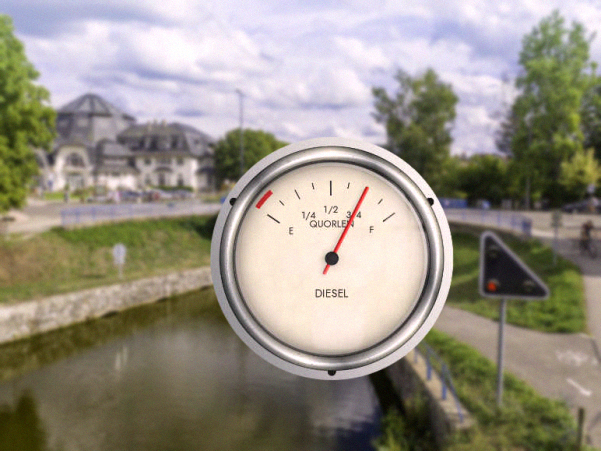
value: **0.75**
